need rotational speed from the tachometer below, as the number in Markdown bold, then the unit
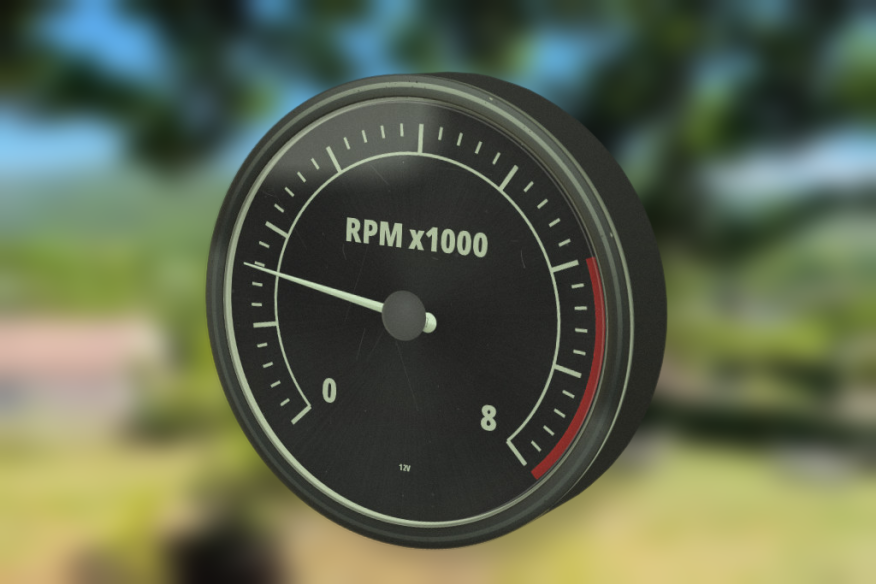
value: **1600** rpm
